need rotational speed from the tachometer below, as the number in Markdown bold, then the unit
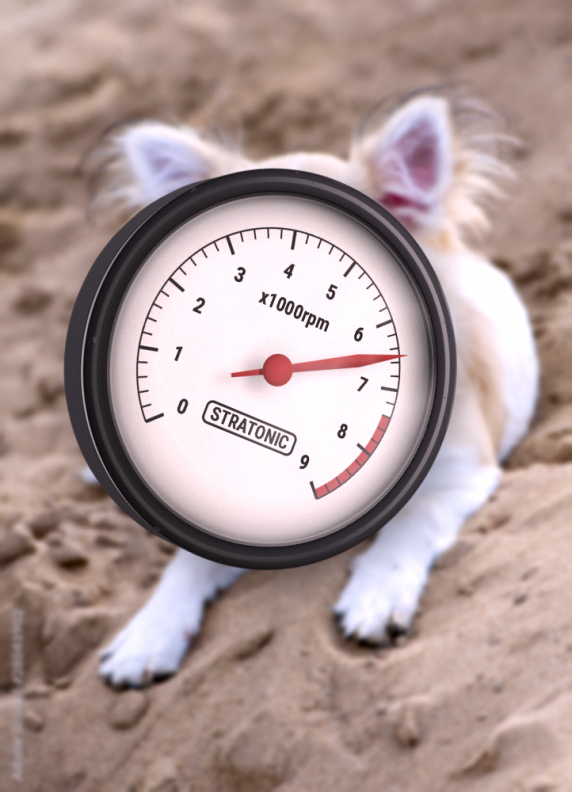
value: **6500** rpm
